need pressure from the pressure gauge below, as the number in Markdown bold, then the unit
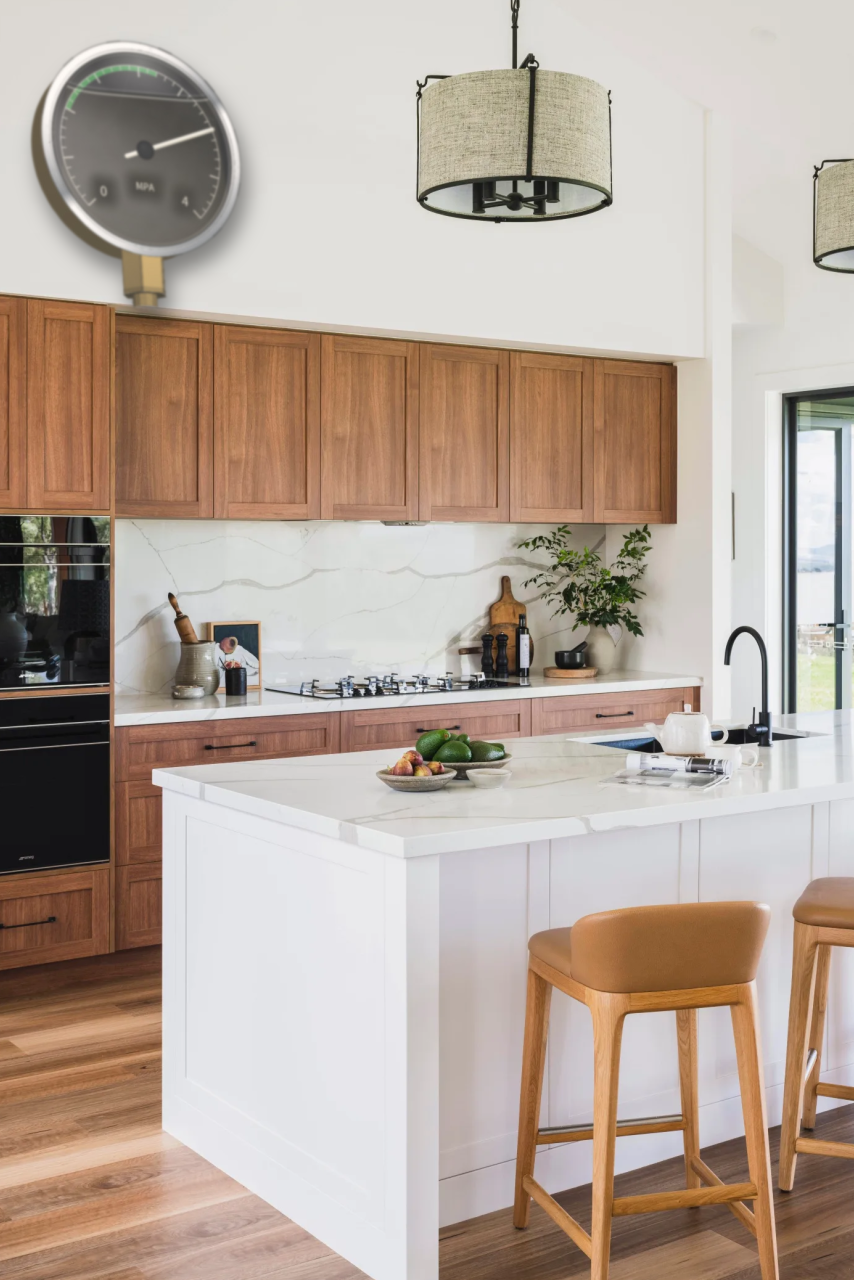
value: **3** MPa
